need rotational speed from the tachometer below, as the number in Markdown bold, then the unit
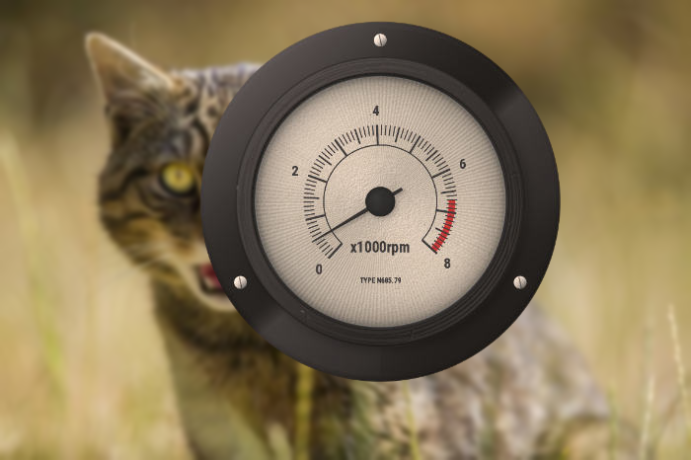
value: **500** rpm
